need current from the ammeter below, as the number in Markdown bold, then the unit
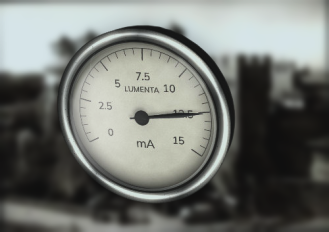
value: **12.5** mA
